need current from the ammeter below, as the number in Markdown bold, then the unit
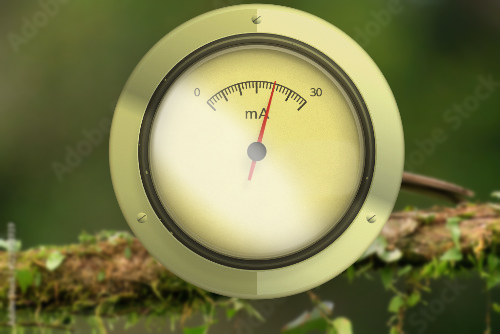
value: **20** mA
